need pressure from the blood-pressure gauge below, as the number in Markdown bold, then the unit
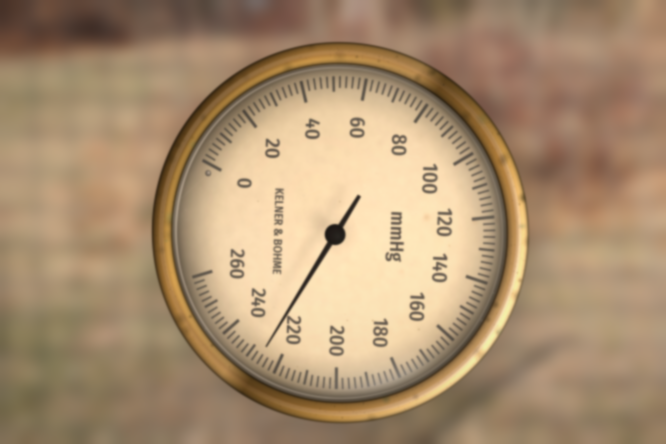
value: **226** mmHg
